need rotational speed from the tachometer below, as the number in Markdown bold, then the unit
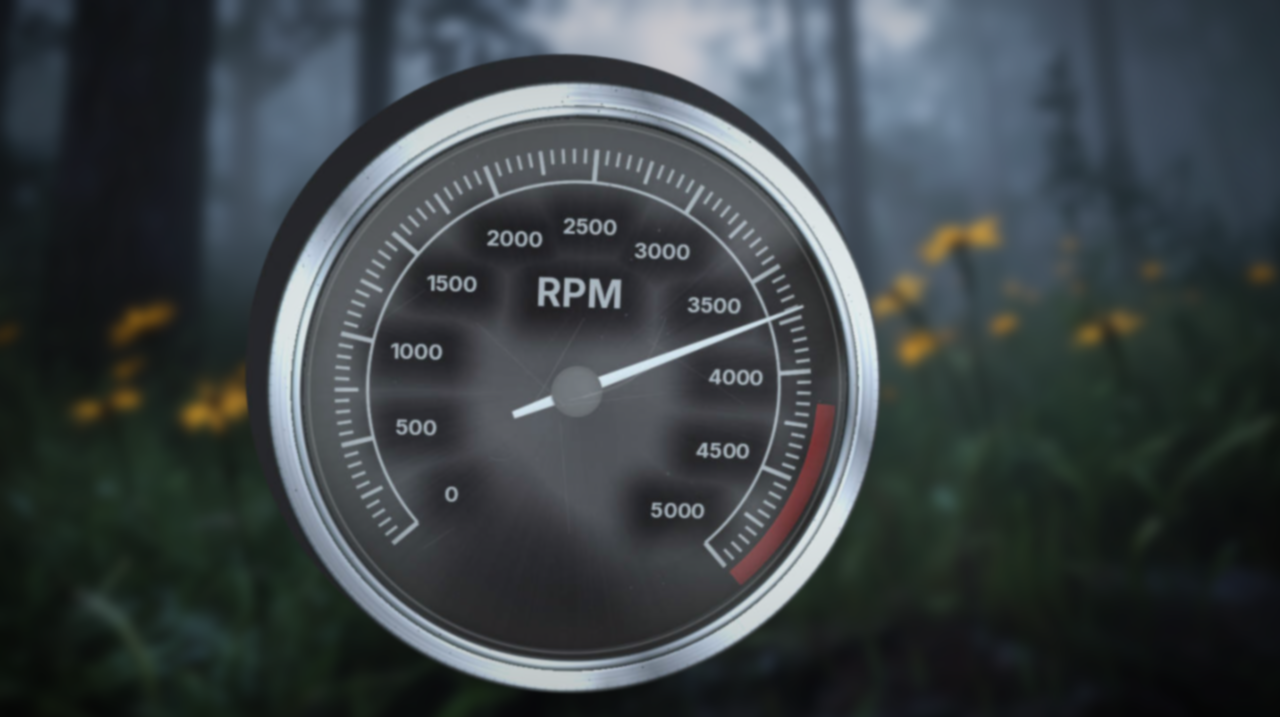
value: **3700** rpm
